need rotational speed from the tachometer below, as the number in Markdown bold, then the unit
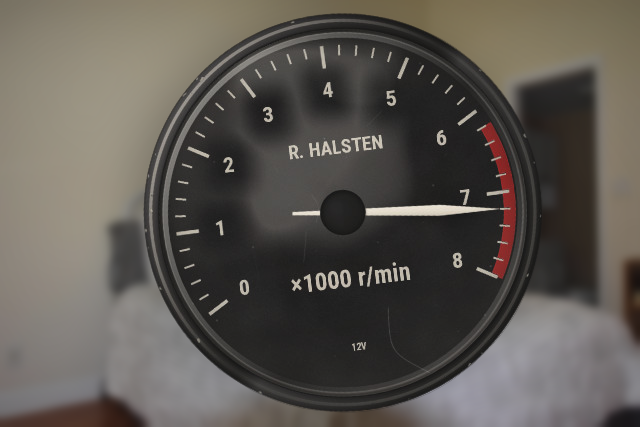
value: **7200** rpm
